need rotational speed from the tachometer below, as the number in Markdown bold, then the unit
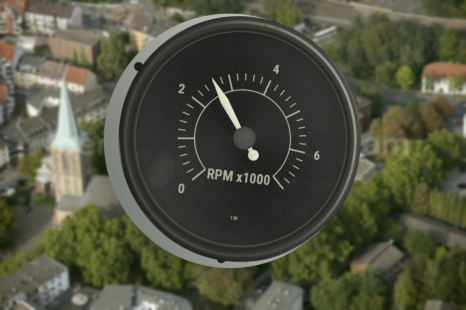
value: **2600** rpm
